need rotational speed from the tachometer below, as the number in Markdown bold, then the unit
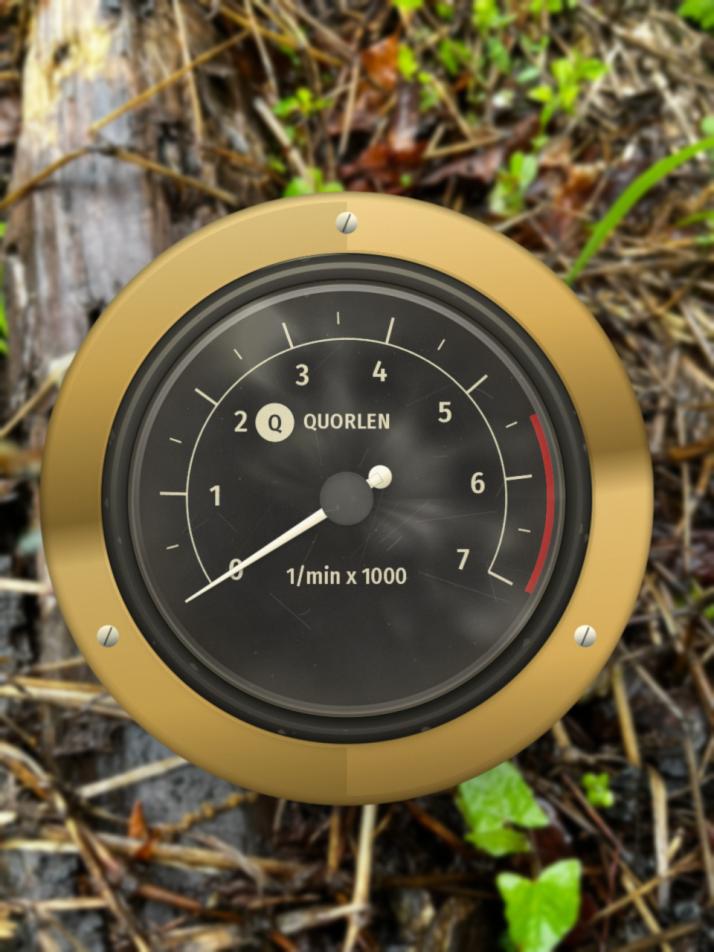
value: **0** rpm
